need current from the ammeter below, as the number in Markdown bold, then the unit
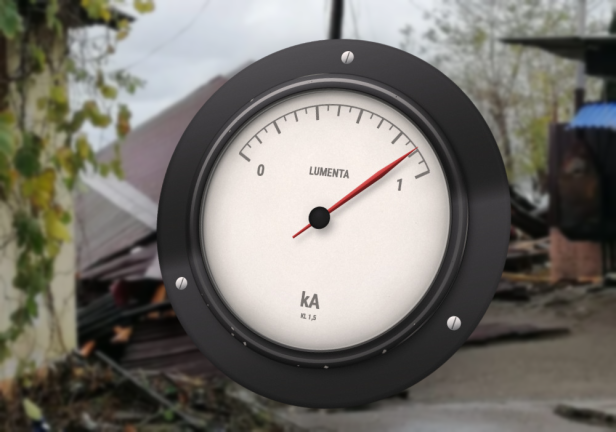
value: **0.9** kA
